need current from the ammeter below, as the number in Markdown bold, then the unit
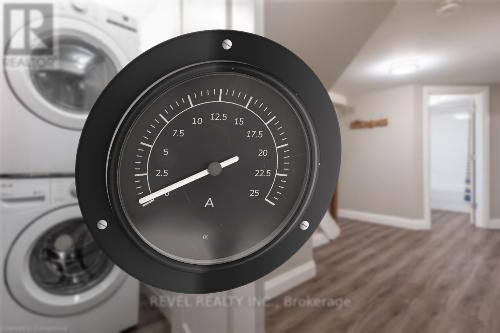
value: **0.5** A
